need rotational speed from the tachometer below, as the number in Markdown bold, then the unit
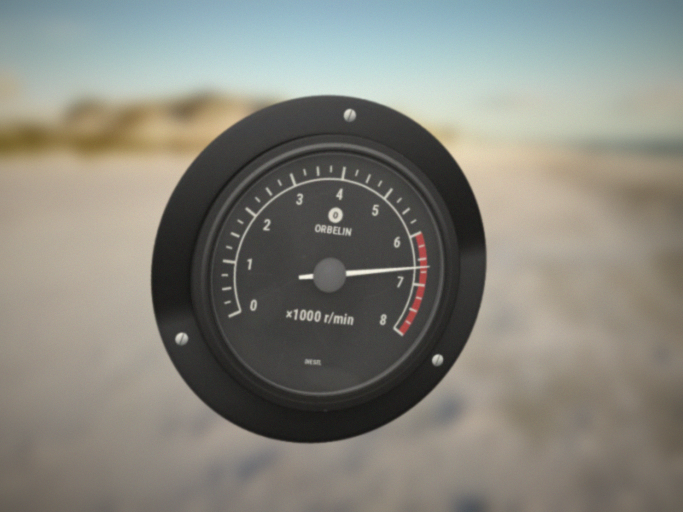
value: **6625** rpm
